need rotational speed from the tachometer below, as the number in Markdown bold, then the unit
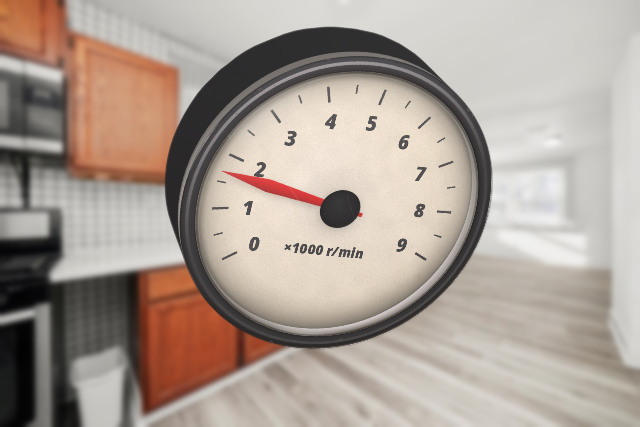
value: **1750** rpm
